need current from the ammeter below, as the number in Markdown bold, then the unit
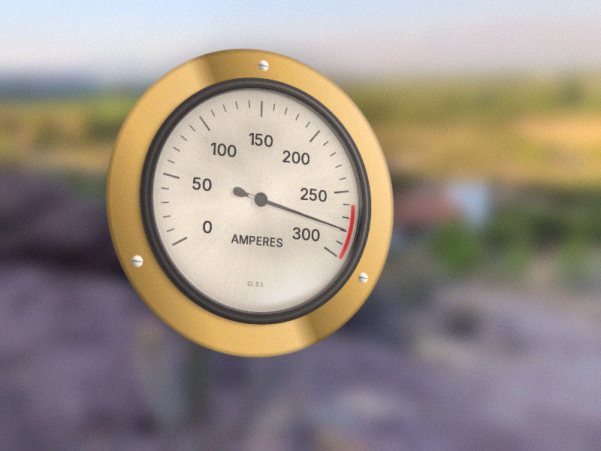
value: **280** A
